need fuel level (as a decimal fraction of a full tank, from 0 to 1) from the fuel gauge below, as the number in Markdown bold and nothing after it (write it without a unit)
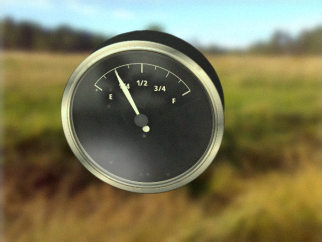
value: **0.25**
